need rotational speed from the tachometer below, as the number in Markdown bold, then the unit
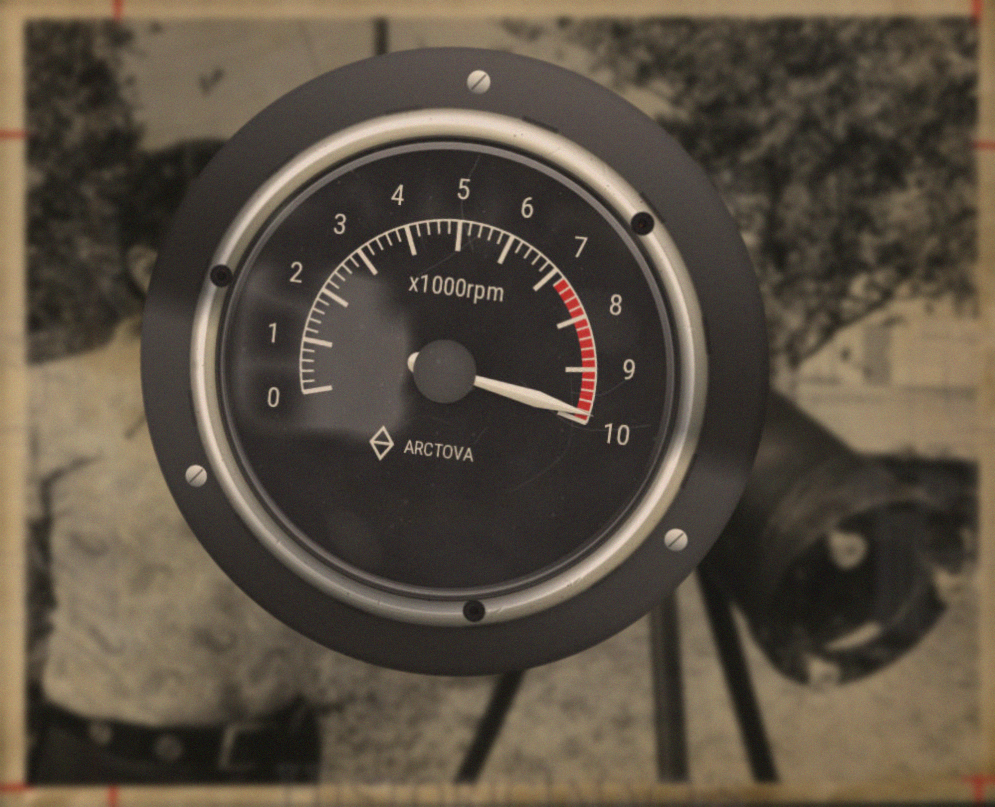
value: **9800** rpm
